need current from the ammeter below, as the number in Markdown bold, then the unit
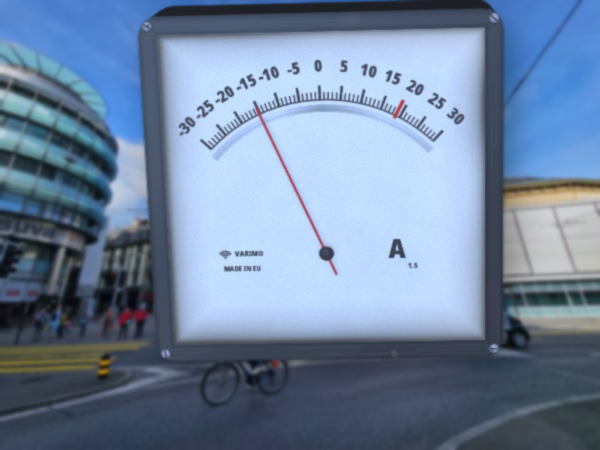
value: **-15** A
